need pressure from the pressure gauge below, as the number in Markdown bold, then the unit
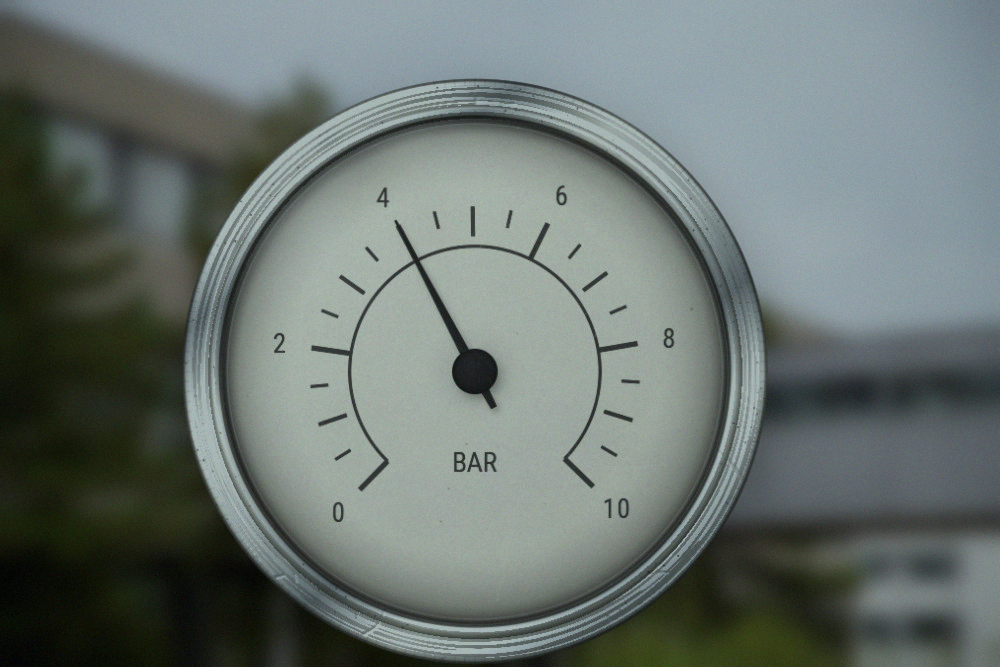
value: **4** bar
